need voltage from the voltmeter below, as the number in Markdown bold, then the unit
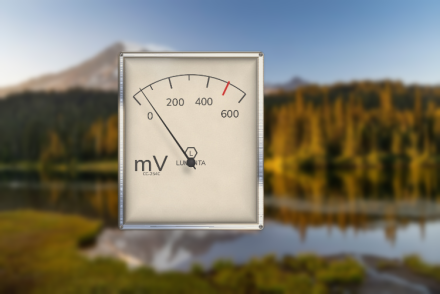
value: **50** mV
